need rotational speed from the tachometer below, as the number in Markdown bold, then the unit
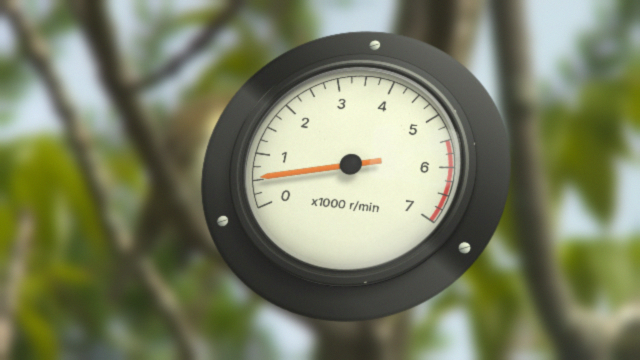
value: **500** rpm
